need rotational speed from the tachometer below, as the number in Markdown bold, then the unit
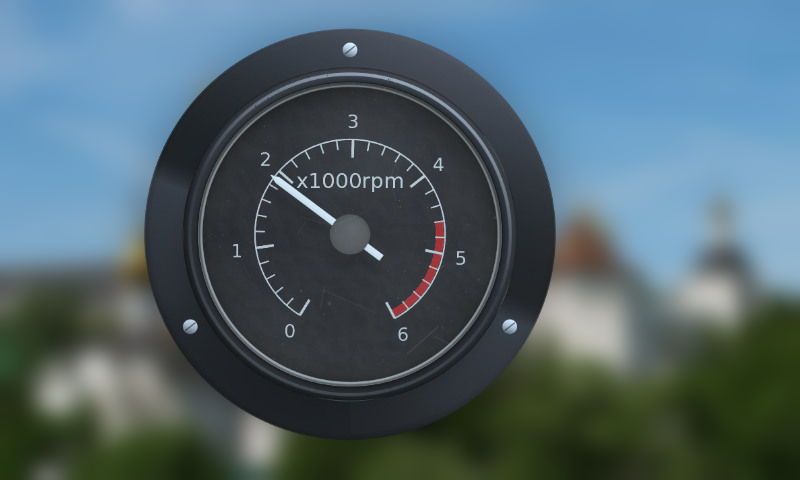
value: **1900** rpm
